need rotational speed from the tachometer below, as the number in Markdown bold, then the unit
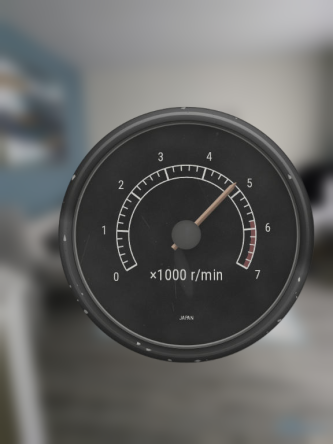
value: **4800** rpm
